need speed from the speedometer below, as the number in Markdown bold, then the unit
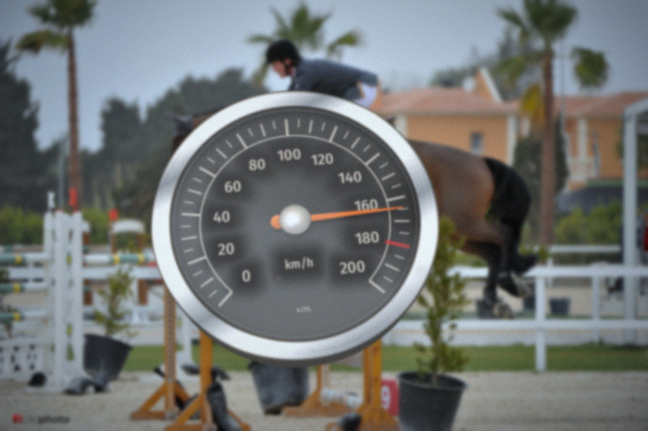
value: **165** km/h
